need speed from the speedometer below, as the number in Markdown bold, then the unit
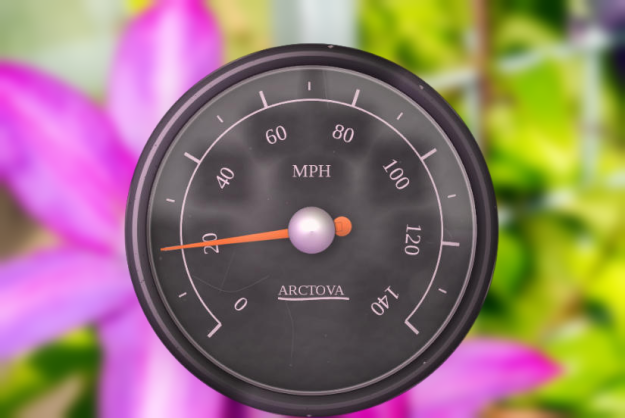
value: **20** mph
